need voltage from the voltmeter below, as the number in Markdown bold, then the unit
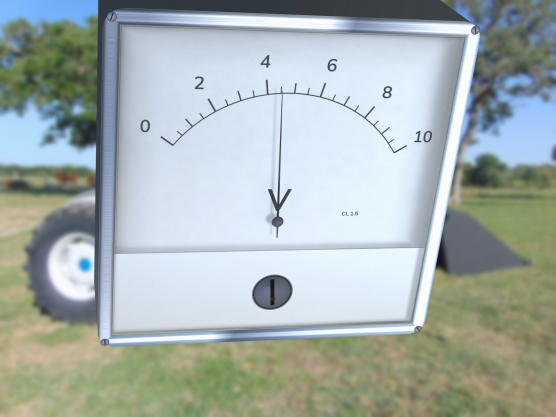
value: **4.5** V
